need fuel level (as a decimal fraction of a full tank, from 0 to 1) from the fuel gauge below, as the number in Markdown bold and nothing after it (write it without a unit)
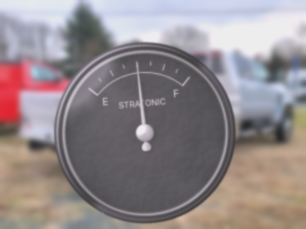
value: **0.5**
